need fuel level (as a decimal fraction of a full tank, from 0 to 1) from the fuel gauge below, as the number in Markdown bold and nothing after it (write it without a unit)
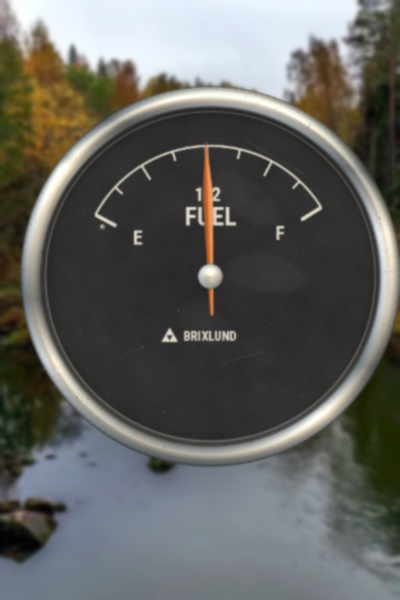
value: **0.5**
